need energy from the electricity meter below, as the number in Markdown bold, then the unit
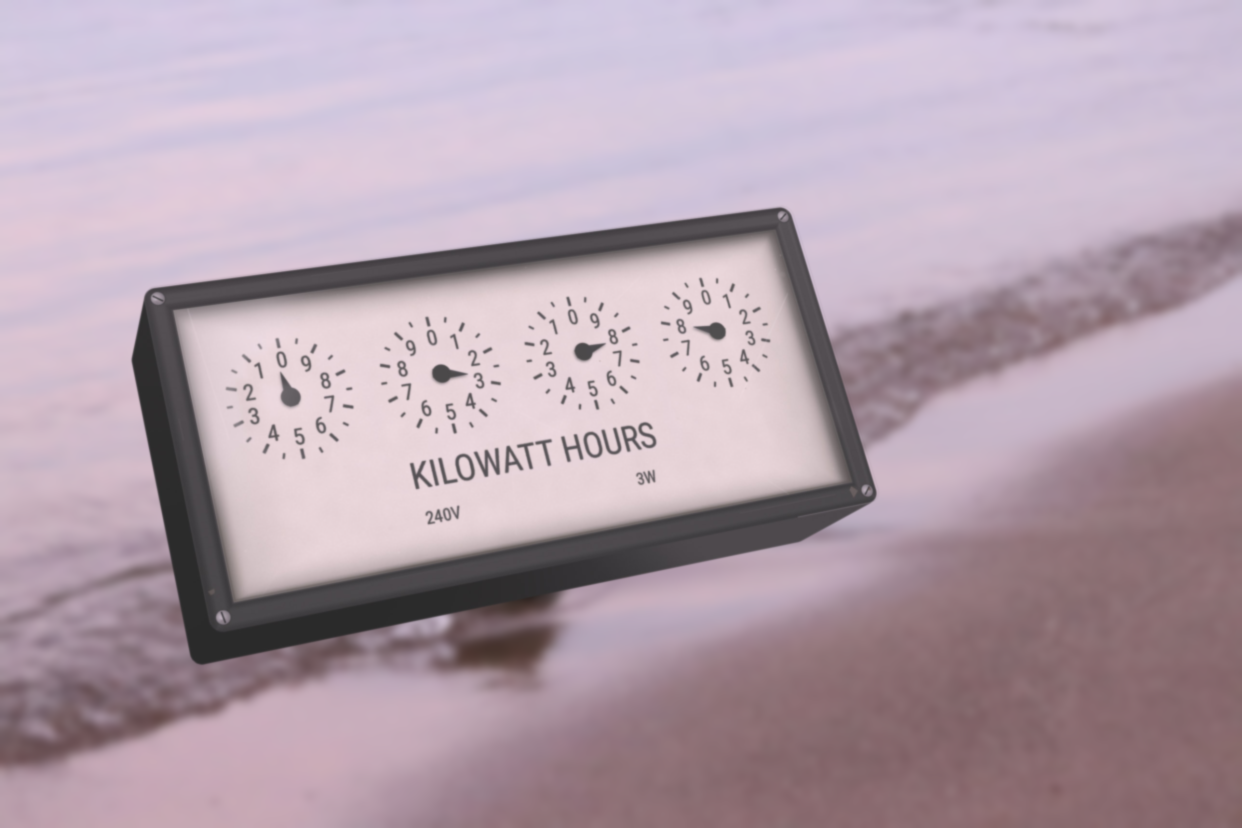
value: **278** kWh
